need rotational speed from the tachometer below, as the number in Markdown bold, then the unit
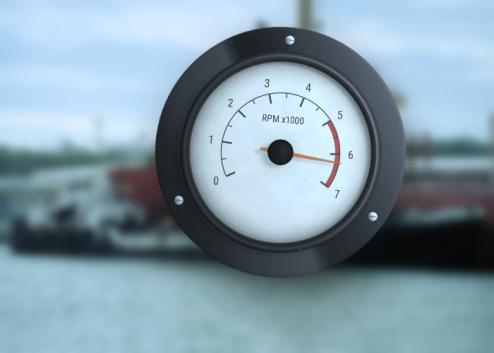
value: **6250** rpm
